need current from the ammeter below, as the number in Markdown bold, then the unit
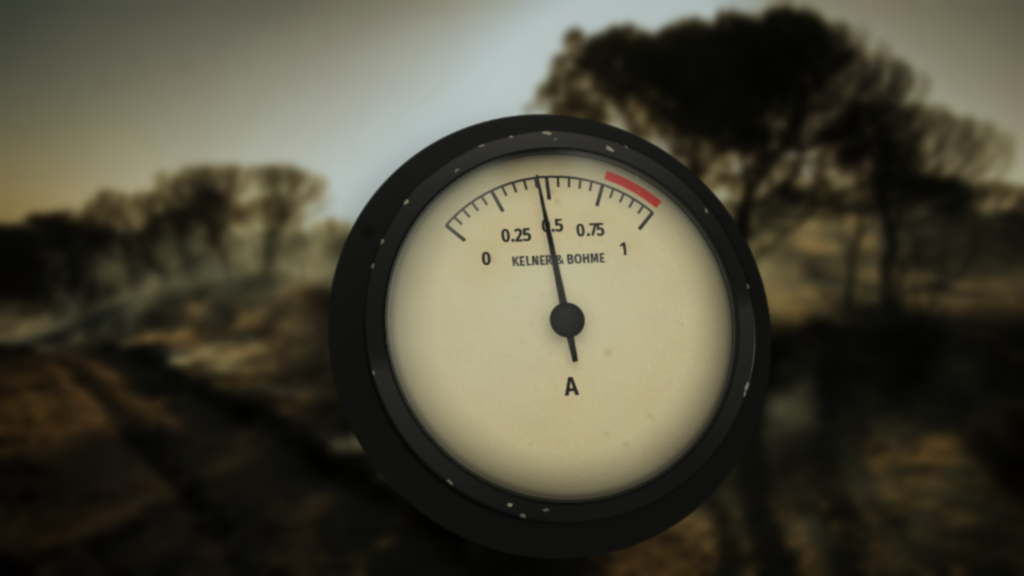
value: **0.45** A
